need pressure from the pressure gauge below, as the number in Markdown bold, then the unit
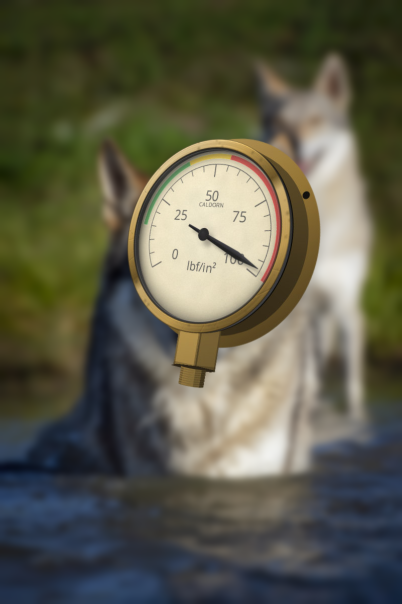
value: **97.5** psi
